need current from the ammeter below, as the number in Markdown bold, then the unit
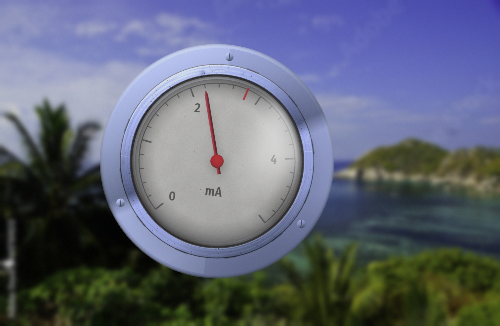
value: **2.2** mA
